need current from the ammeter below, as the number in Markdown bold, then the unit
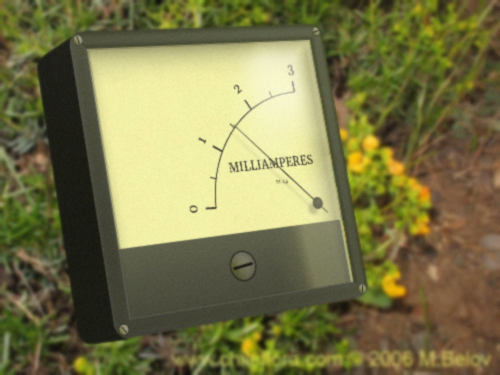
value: **1.5** mA
